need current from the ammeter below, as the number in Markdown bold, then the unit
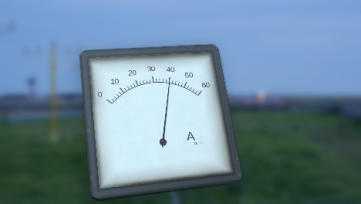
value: **40** A
